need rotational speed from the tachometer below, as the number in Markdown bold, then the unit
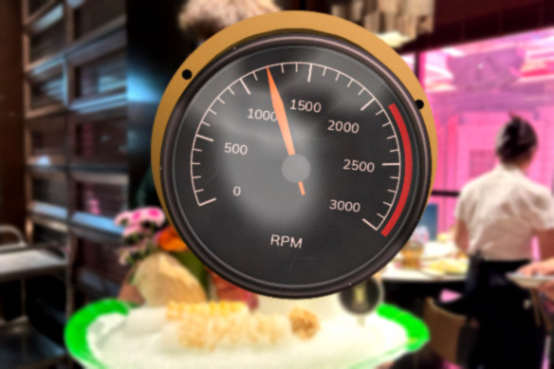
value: **1200** rpm
